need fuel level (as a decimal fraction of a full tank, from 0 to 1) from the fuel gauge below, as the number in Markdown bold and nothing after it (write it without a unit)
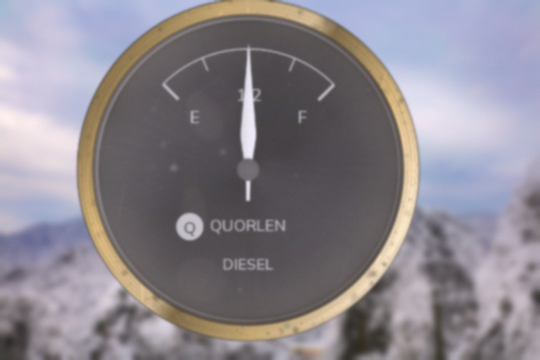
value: **0.5**
